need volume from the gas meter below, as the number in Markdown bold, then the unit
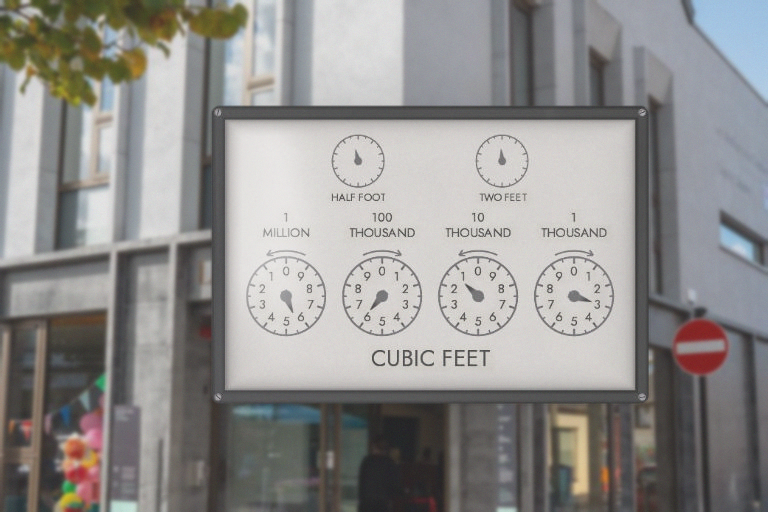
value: **561300** ft³
